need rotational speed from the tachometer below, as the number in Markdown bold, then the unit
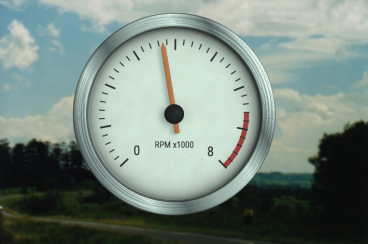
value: **3700** rpm
